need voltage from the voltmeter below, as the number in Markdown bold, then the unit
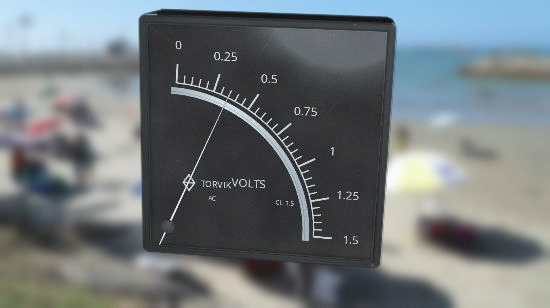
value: **0.35** V
